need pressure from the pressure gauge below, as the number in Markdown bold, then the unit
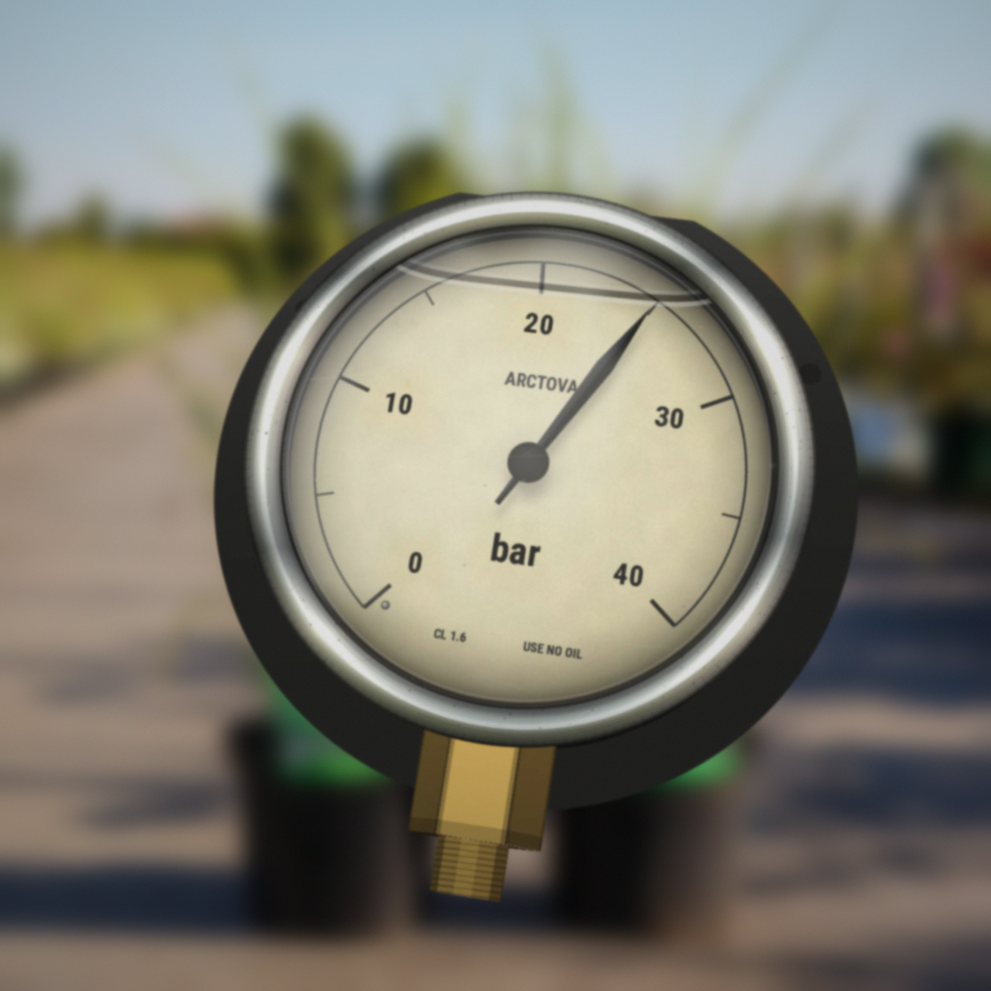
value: **25** bar
